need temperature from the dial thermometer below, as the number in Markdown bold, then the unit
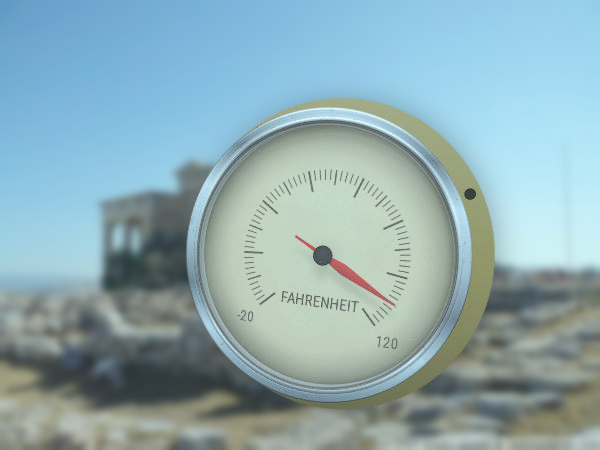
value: **110** °F
